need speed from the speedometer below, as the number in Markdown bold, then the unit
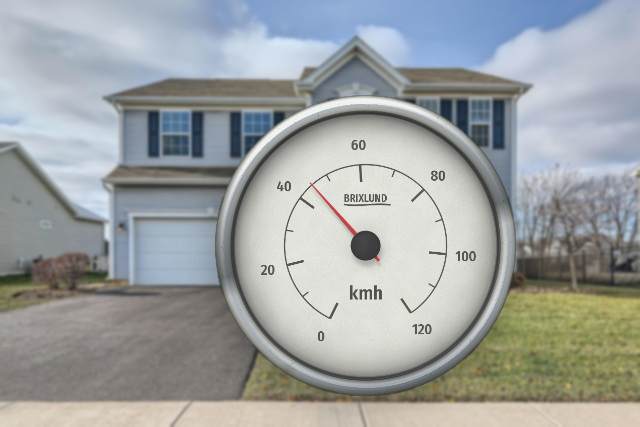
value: **45** km/h
